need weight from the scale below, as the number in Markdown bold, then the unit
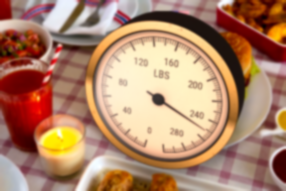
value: **250** lb
